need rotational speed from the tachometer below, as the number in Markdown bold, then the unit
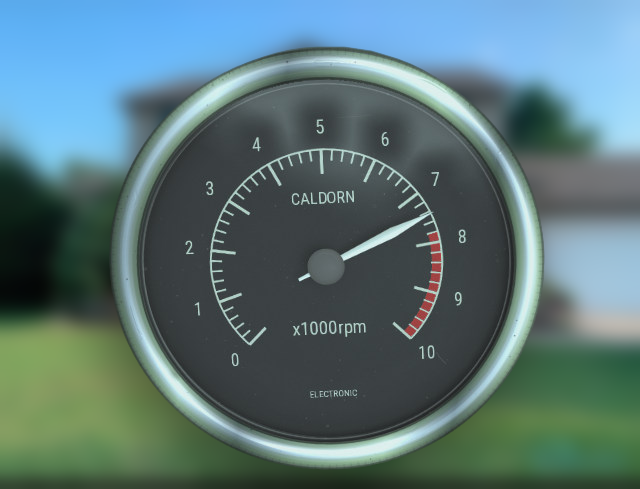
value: **7400** rpm
